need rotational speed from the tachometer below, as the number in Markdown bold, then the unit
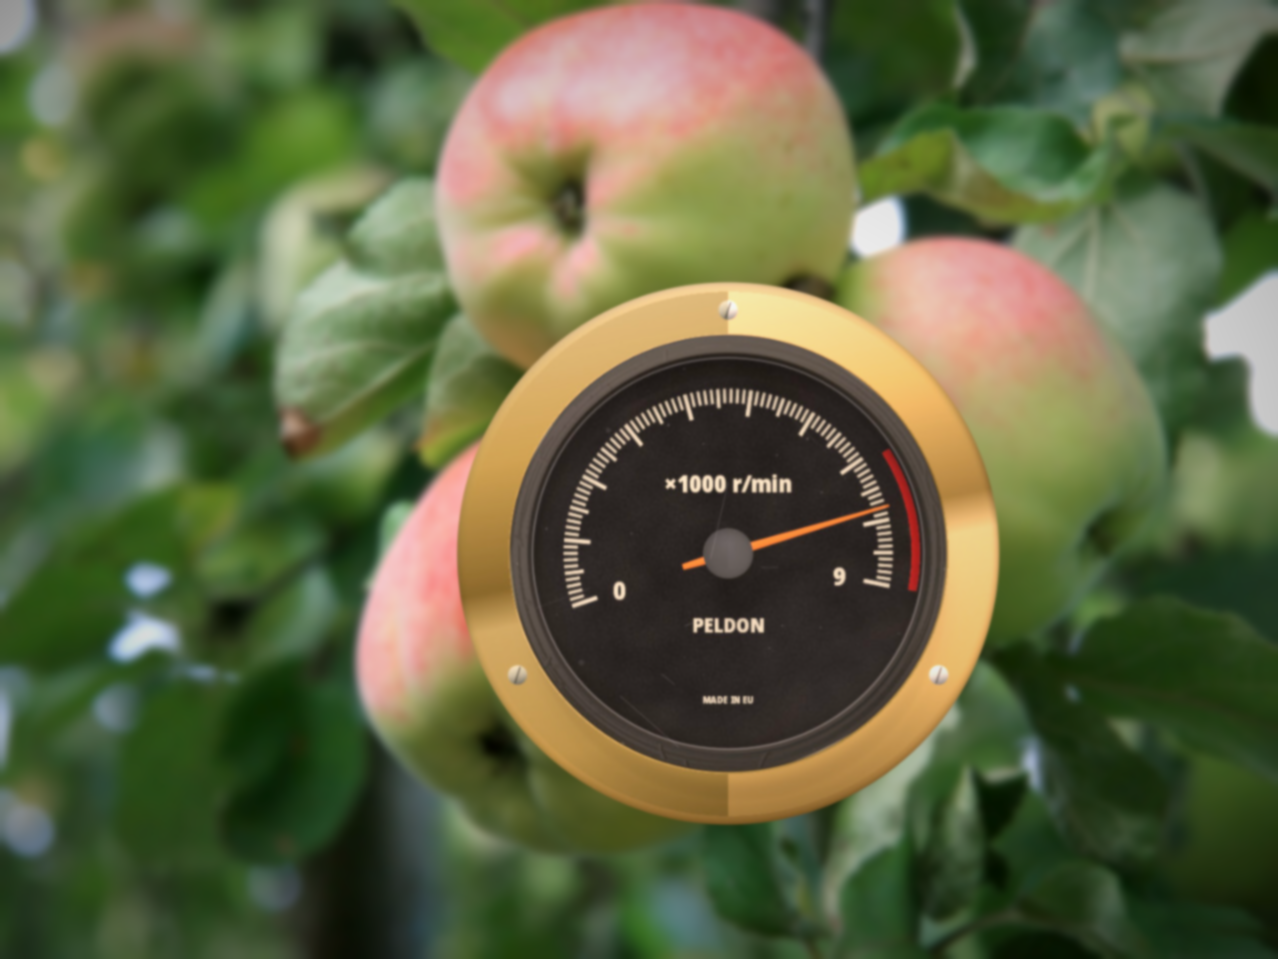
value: **7800** rpm
